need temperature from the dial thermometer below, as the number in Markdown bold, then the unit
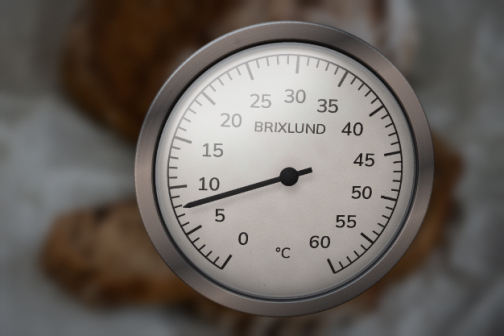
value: **8** °C
